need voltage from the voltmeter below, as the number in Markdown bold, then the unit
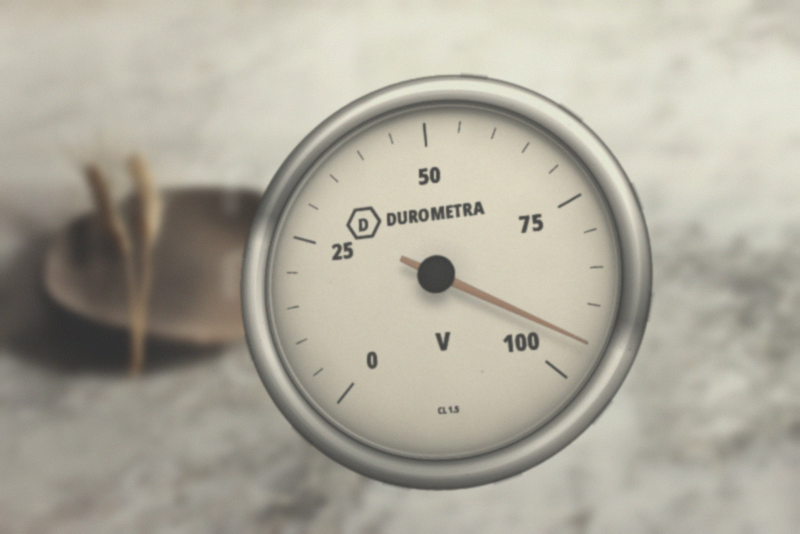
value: **95** V
